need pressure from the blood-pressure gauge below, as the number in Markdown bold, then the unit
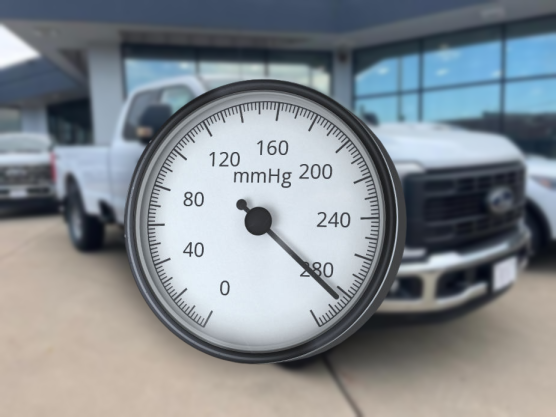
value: **284** mmHg
